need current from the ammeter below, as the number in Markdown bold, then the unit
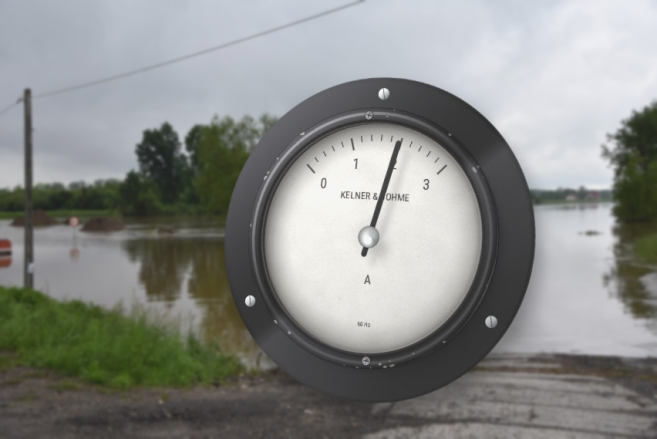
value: **2** A
